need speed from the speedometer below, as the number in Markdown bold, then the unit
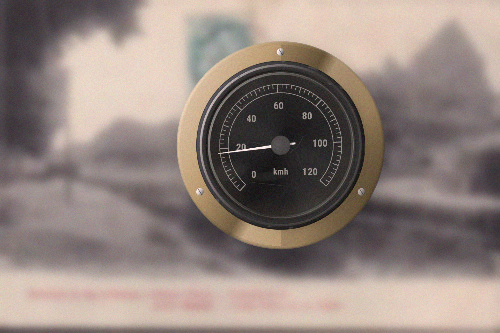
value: **18** km/h
